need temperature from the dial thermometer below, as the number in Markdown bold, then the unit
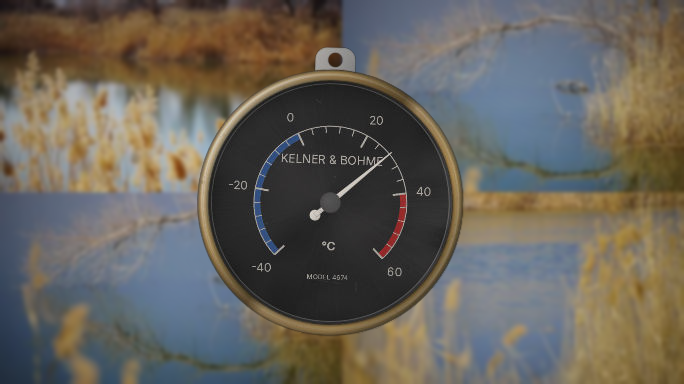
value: **28** °C
